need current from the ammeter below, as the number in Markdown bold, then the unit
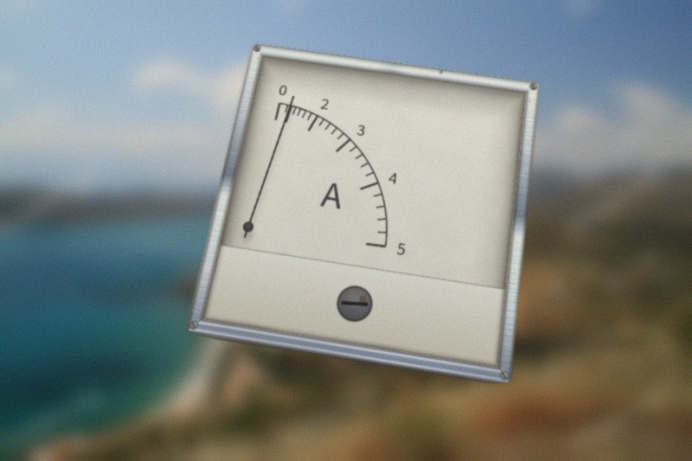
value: **1** A
